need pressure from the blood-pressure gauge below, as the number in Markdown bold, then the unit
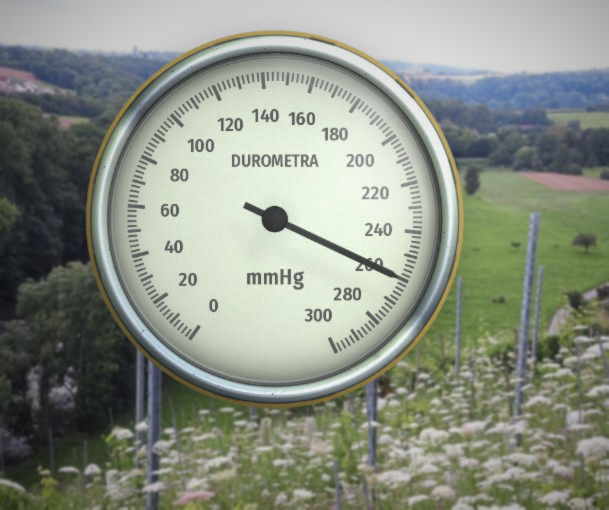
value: **260** mmHg
